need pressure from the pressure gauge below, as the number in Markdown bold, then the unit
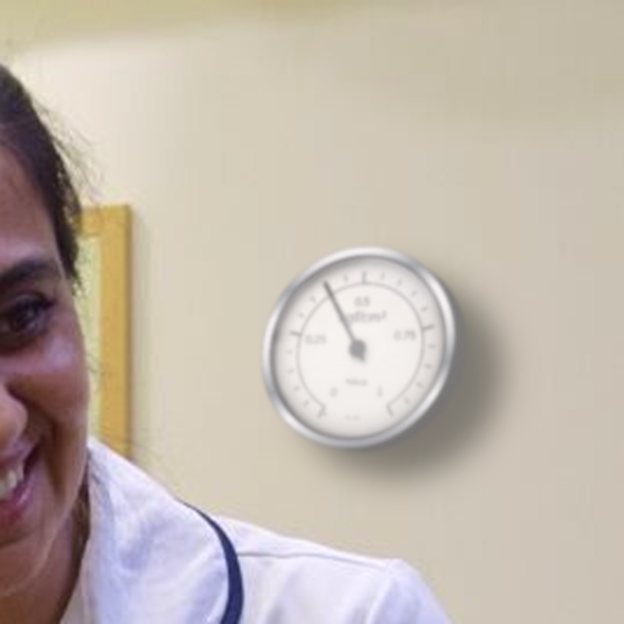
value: **0.4** kg/cm²
